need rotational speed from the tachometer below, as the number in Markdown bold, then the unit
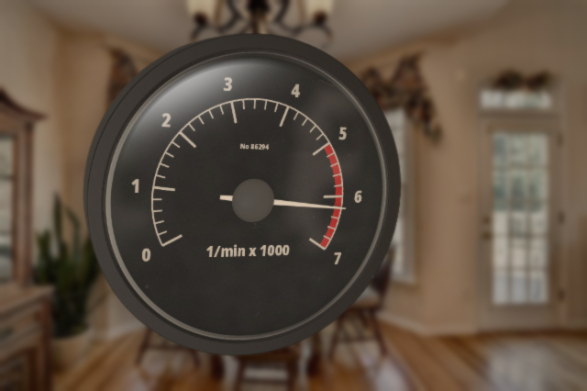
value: **6200** rpm
